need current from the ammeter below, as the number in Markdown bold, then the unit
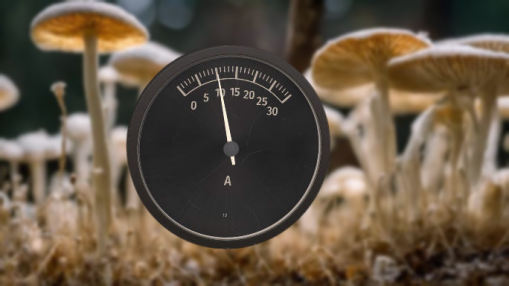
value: **10** A
